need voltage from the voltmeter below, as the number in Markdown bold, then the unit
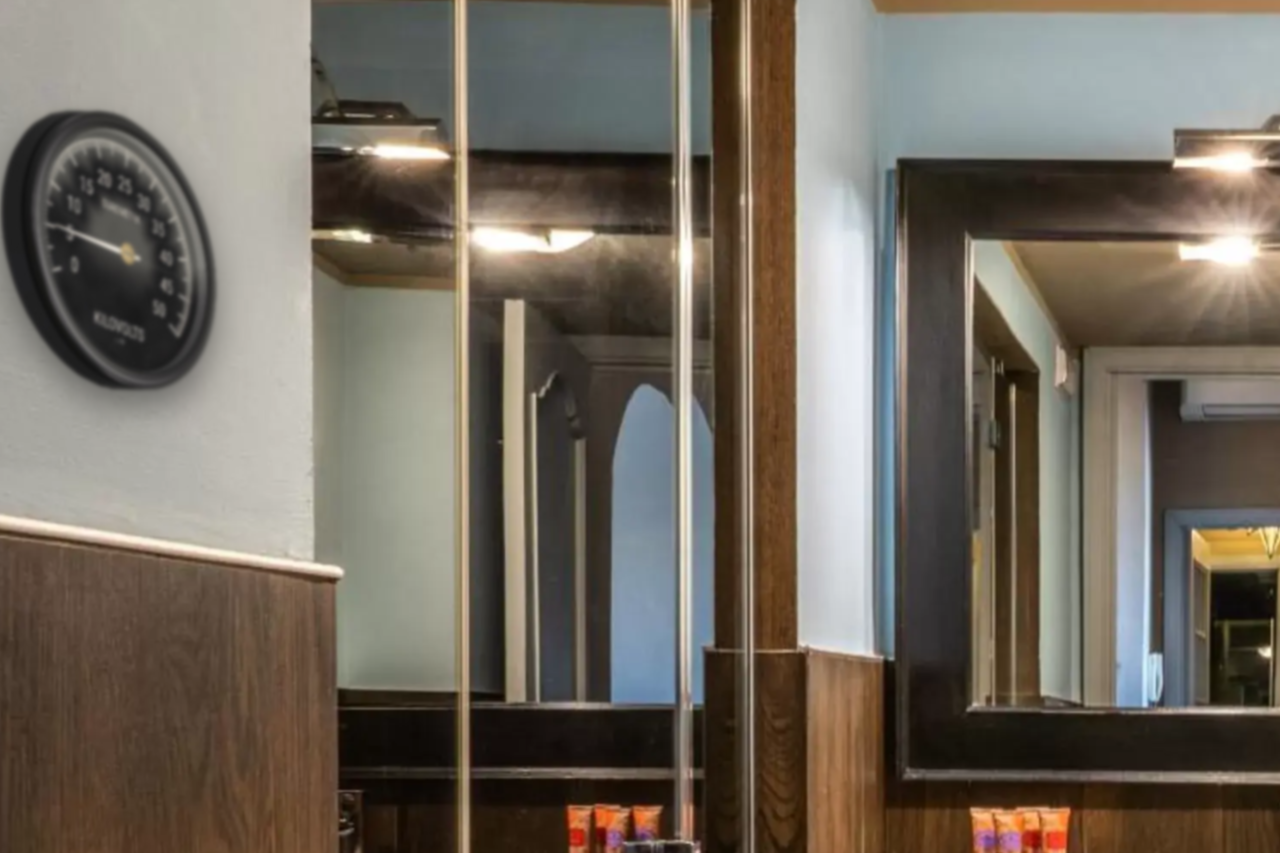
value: **5** kV
